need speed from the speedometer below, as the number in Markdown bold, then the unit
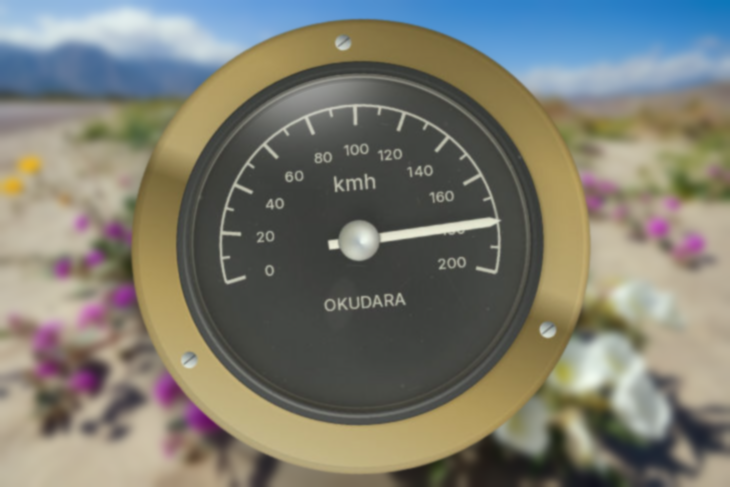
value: **180** km/h
